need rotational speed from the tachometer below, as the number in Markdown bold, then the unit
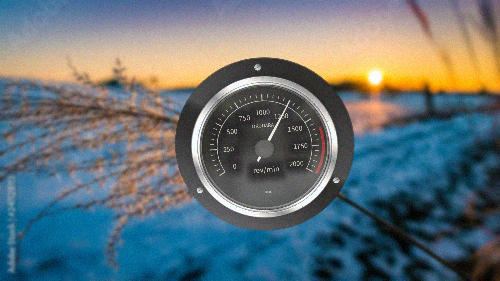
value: **1250** rpm
